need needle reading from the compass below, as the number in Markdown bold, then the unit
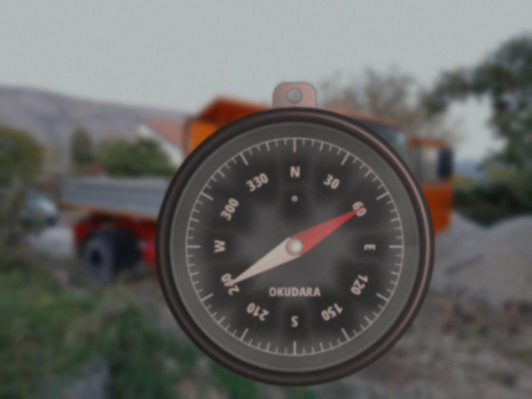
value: **60** °
